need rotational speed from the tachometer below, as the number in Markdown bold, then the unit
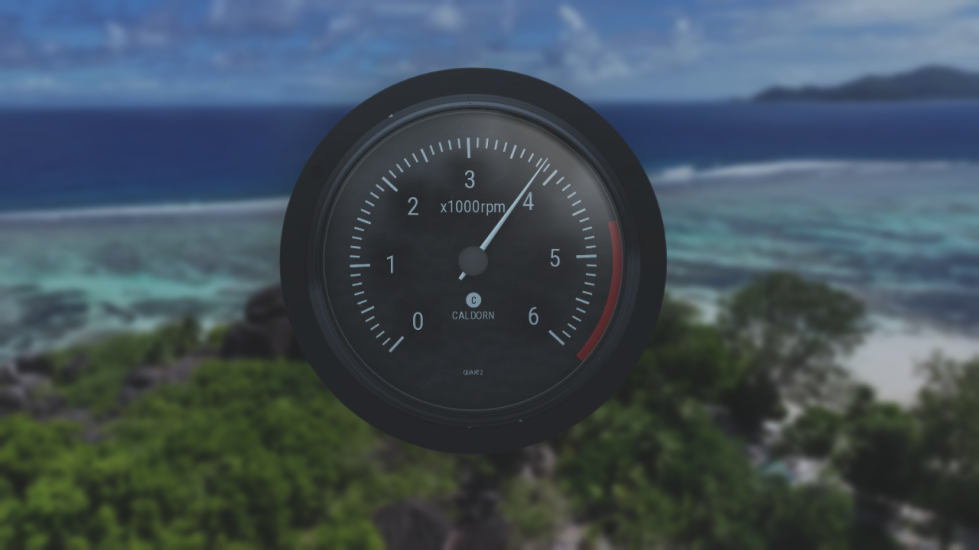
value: **3850** rpm
